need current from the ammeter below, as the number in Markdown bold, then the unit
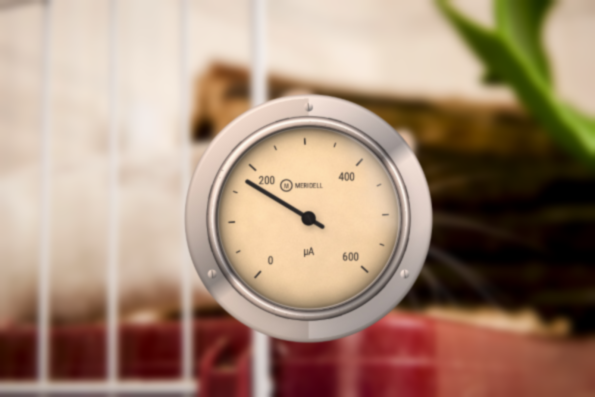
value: **175** µA
